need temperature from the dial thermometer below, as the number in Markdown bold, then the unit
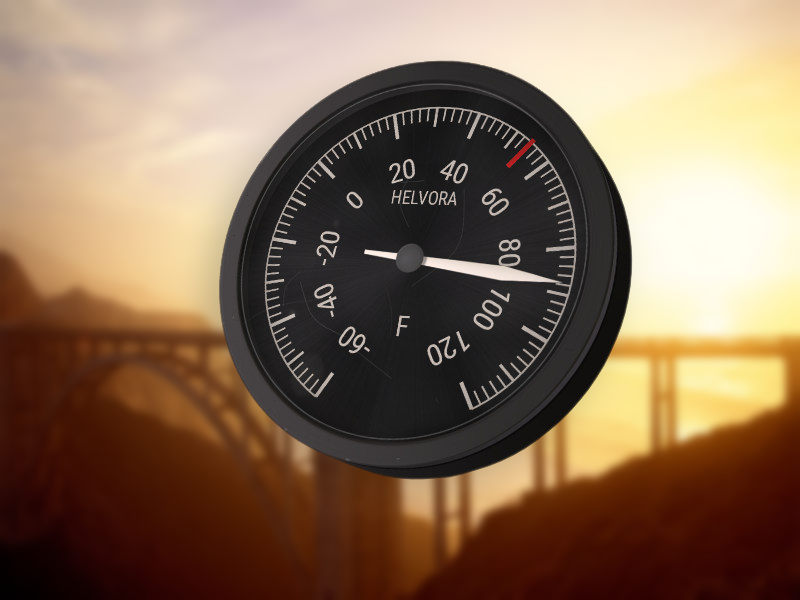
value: **88** °F
